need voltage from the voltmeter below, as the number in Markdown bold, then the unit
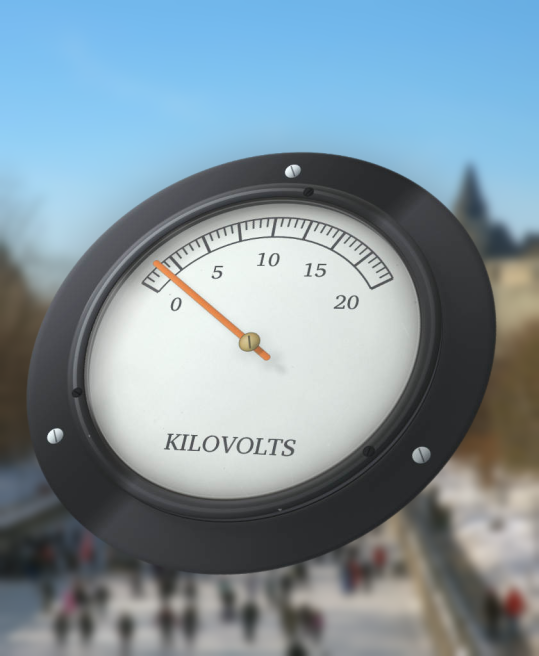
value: **1.5** kV
